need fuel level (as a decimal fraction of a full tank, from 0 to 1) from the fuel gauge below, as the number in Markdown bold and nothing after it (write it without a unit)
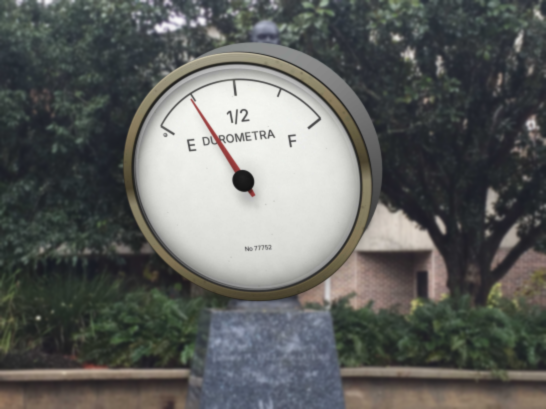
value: **0.25**
